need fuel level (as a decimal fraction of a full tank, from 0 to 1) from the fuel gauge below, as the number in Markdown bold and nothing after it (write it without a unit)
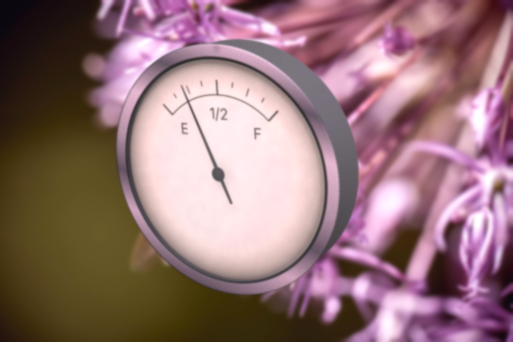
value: **0.25**
